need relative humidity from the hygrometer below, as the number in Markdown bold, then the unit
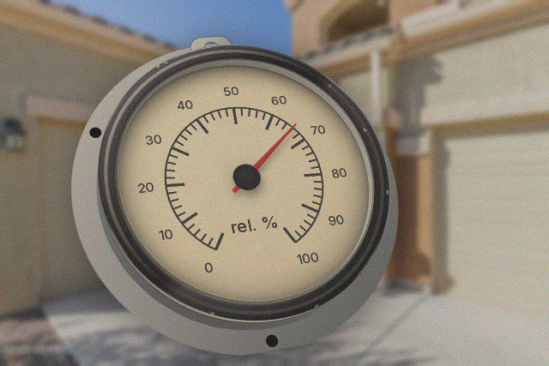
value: **66** %
